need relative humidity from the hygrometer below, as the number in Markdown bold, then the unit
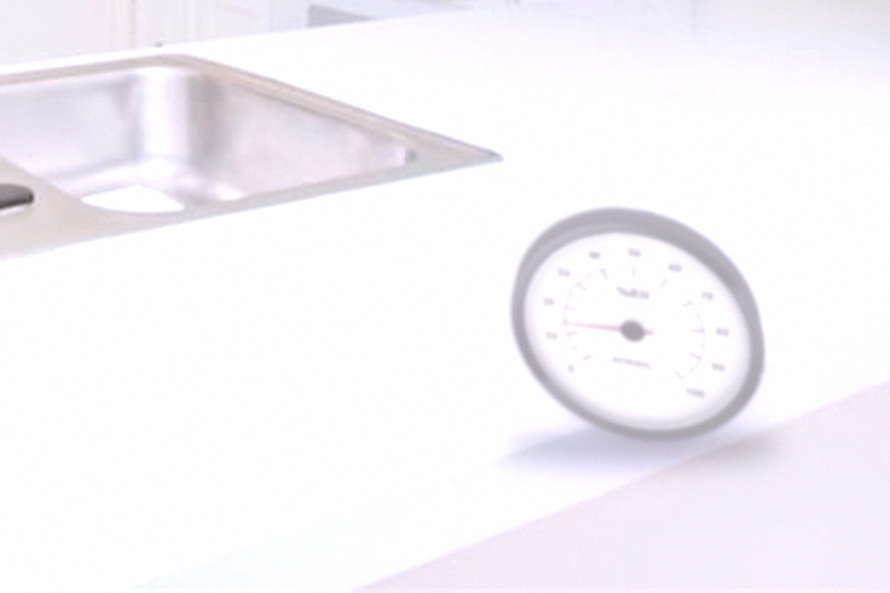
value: **15** %
